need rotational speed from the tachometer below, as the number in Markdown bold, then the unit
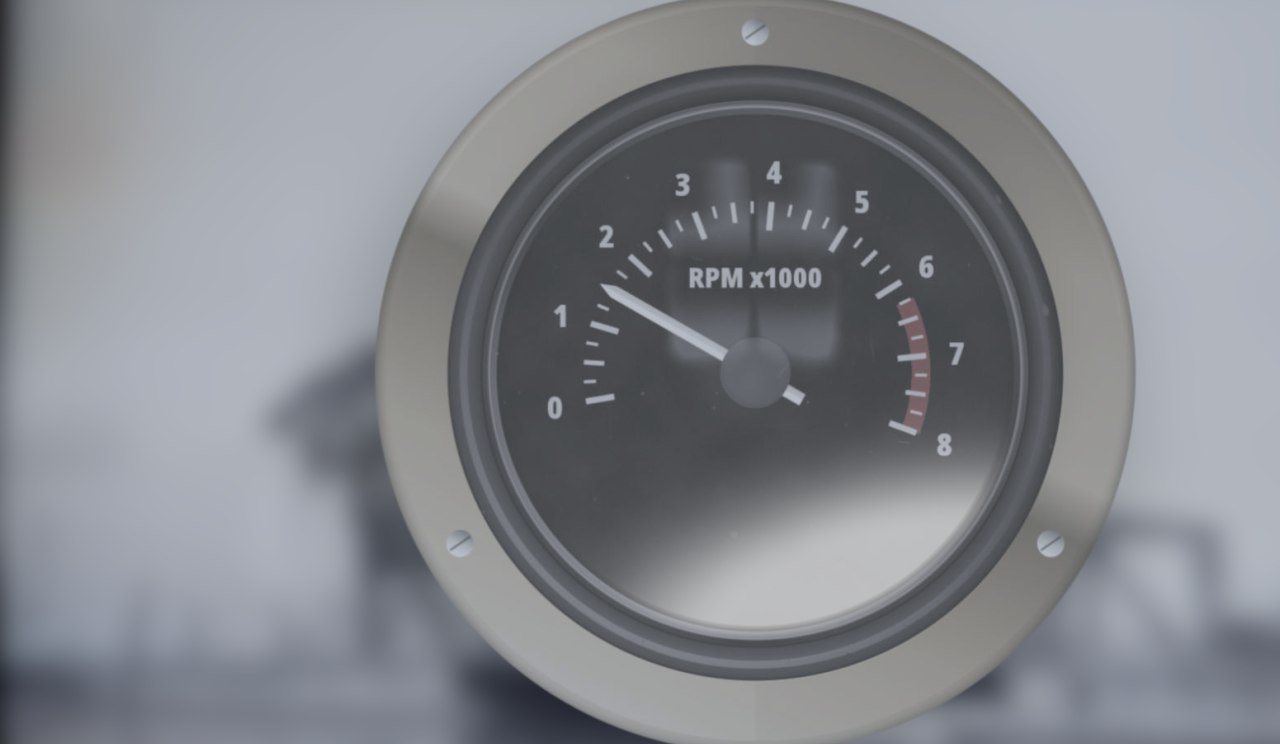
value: **1500** rpm
